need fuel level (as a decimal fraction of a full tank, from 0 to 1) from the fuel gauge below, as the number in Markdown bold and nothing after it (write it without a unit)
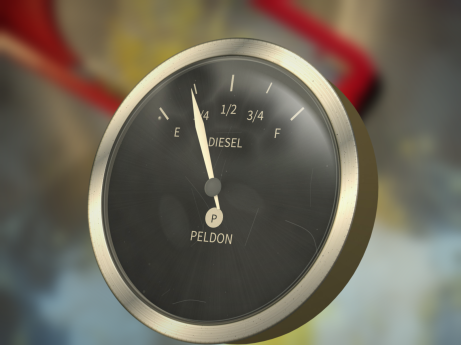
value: **0.25**
